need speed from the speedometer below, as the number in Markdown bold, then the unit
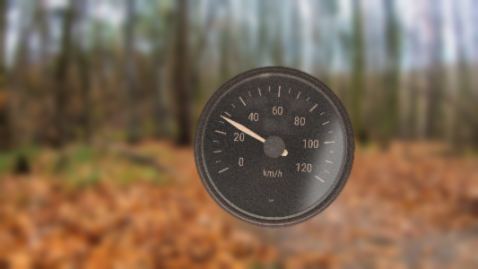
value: **27.5** km/h
